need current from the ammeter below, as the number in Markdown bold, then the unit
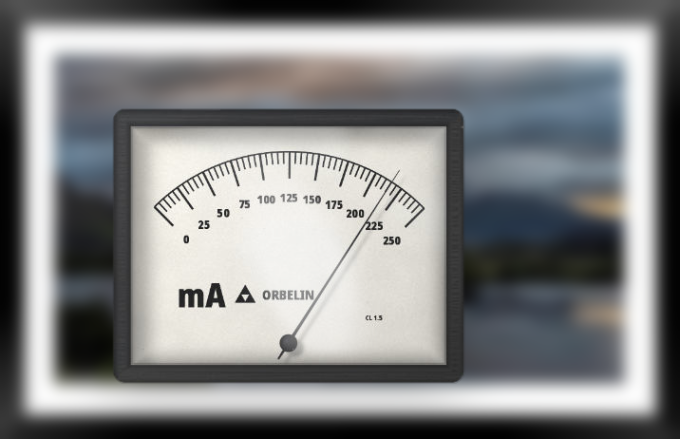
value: **215** mA
